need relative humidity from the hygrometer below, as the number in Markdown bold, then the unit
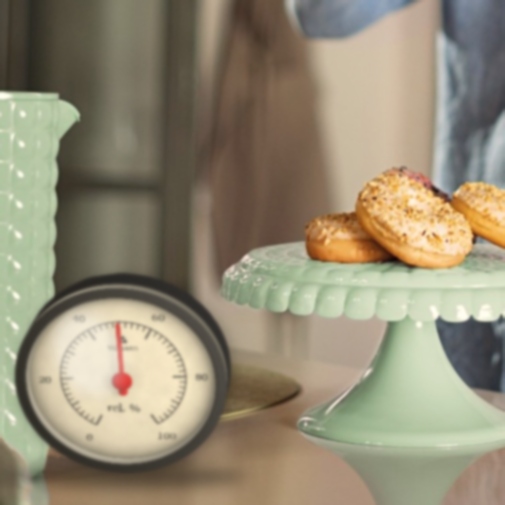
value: **50** %
